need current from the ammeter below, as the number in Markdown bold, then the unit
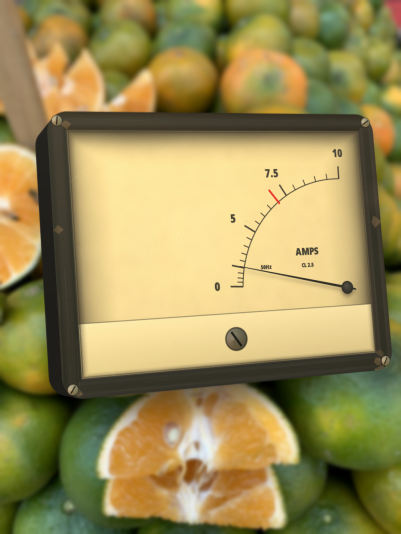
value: **2.5** A
